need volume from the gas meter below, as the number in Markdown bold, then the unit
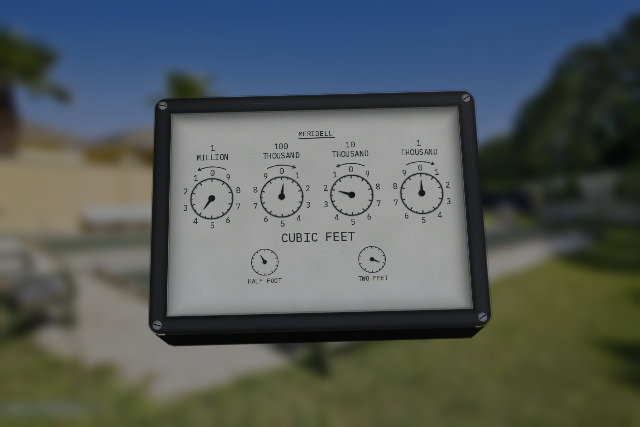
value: **402000** ft³
